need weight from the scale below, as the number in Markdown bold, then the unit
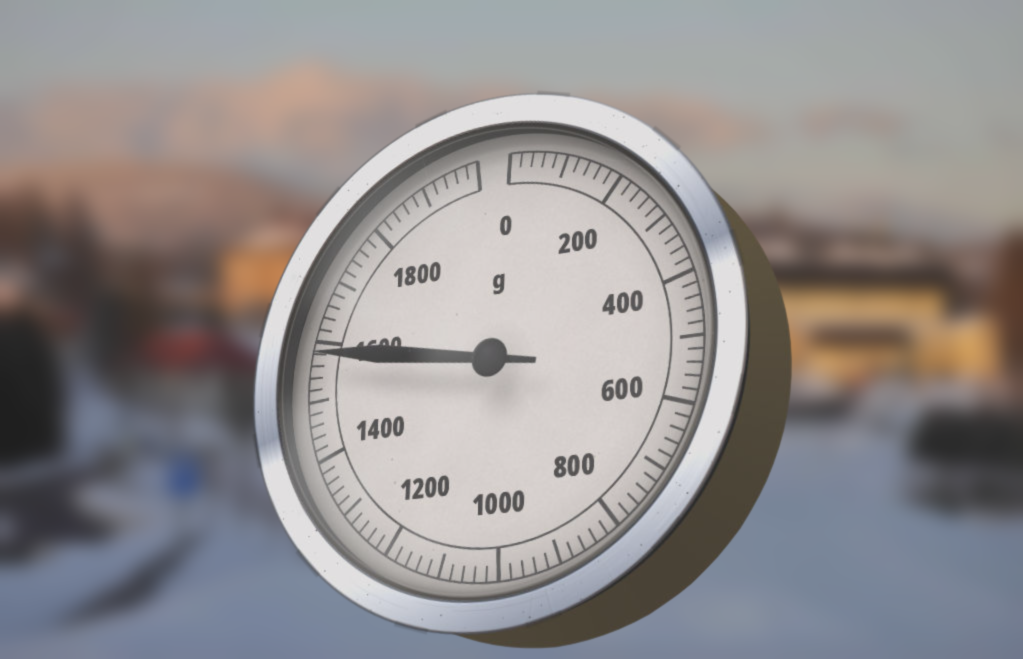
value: **1580** g
